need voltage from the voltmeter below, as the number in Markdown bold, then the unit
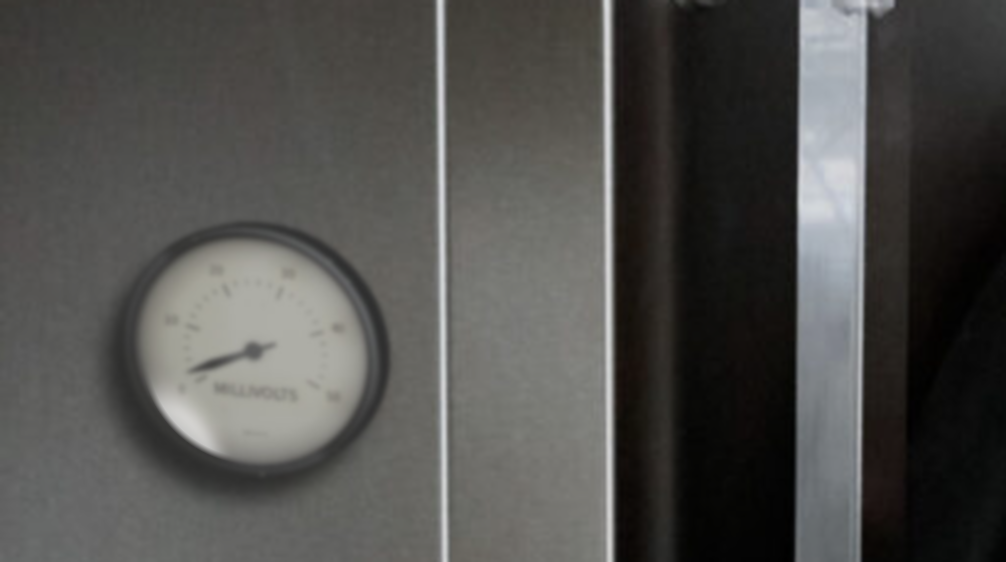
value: **2** mV
